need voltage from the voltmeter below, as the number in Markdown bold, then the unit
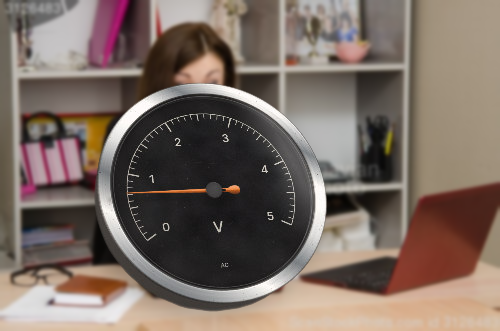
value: **0.7** V
